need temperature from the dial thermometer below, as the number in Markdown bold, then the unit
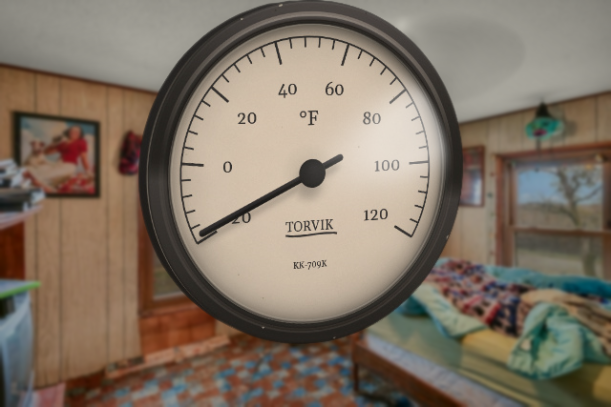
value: **-18** °F
